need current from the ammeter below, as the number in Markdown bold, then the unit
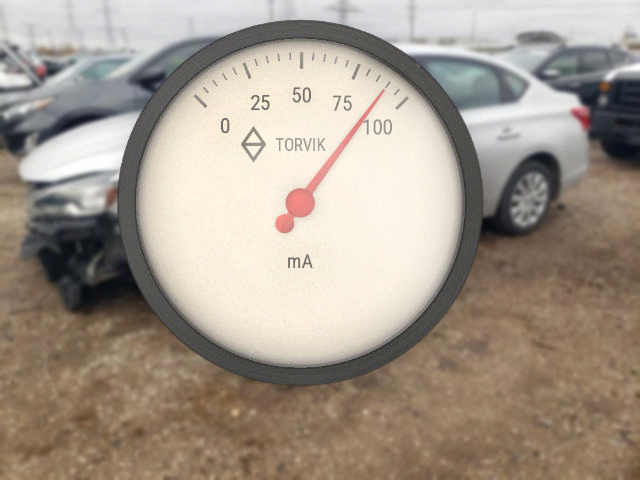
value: **90** mA
